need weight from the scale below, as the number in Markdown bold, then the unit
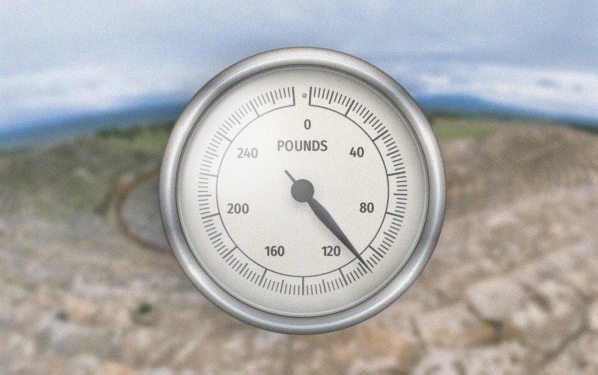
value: **108** lb
